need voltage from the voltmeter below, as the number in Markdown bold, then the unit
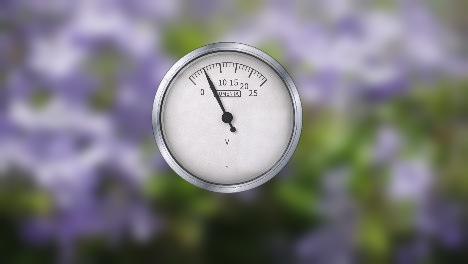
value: **5** V
